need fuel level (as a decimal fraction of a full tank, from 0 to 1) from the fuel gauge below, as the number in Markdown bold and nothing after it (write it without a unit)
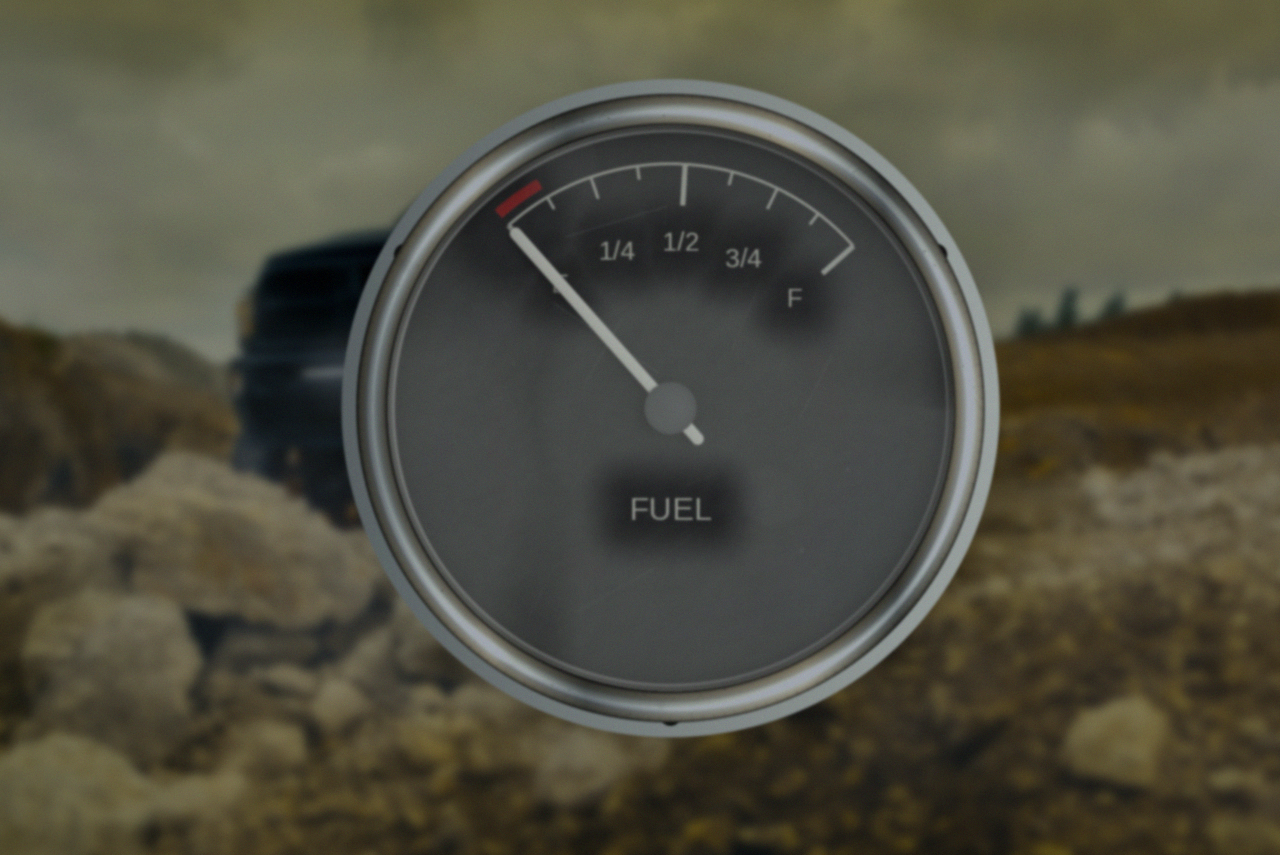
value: **0**
